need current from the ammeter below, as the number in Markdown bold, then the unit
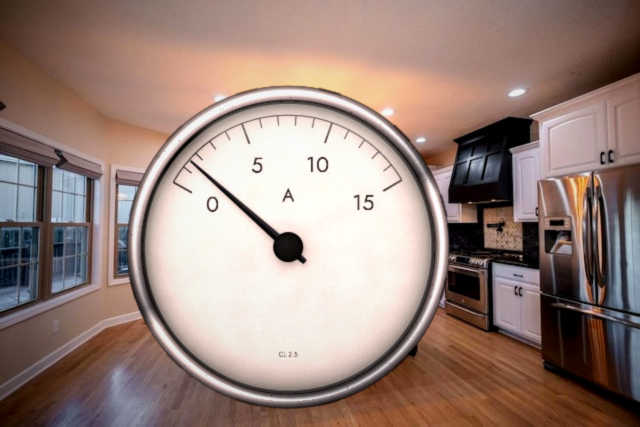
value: **1.5** A
